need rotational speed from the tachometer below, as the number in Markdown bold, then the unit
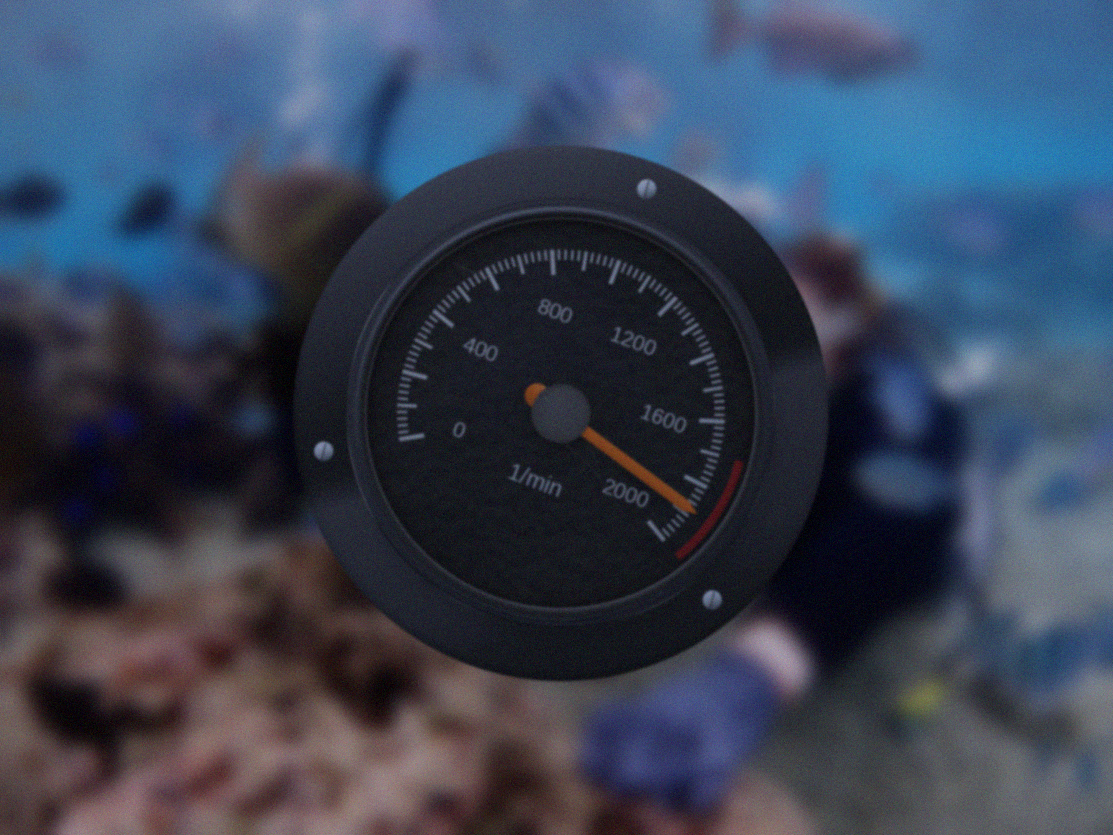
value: **1880** rpm
